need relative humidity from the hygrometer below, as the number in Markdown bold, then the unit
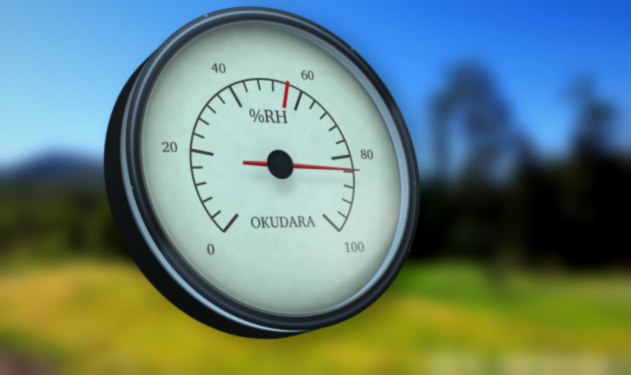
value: **84** %
